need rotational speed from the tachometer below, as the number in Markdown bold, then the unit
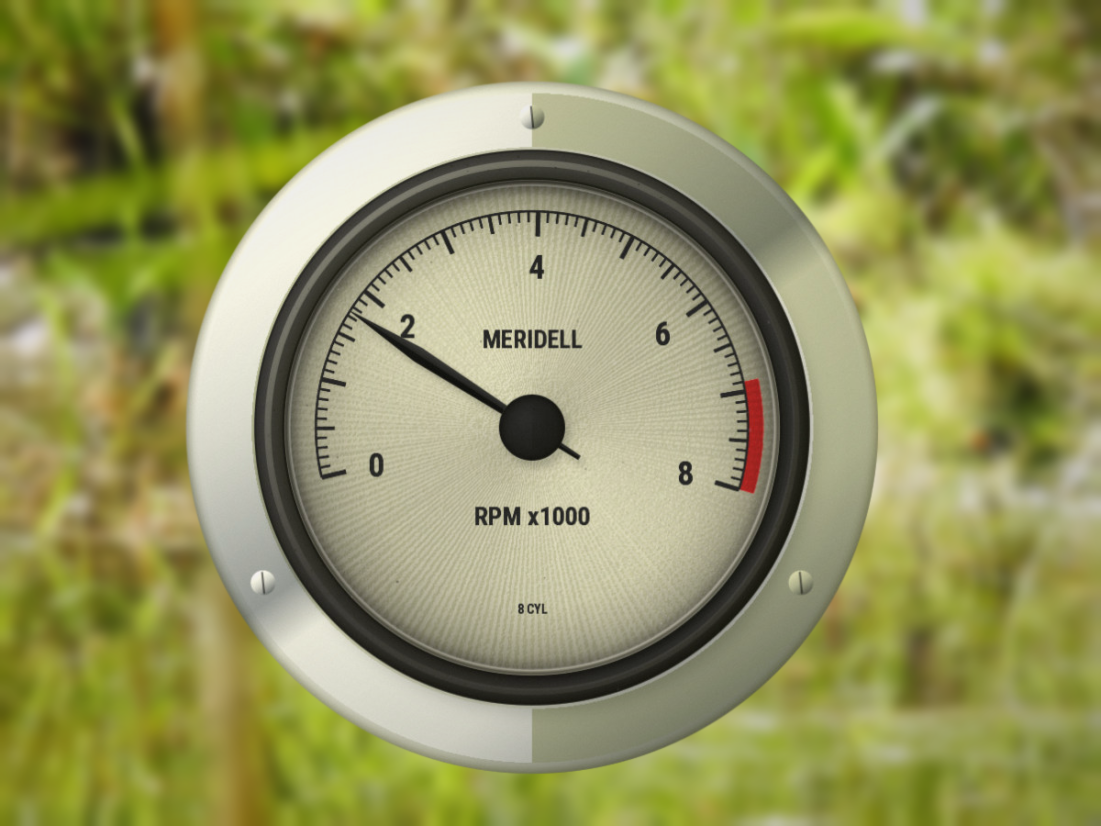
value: **1750** rpm
